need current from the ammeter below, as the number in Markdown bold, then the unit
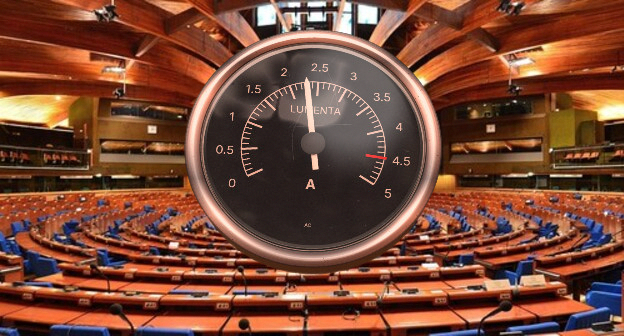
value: **2.3** A
